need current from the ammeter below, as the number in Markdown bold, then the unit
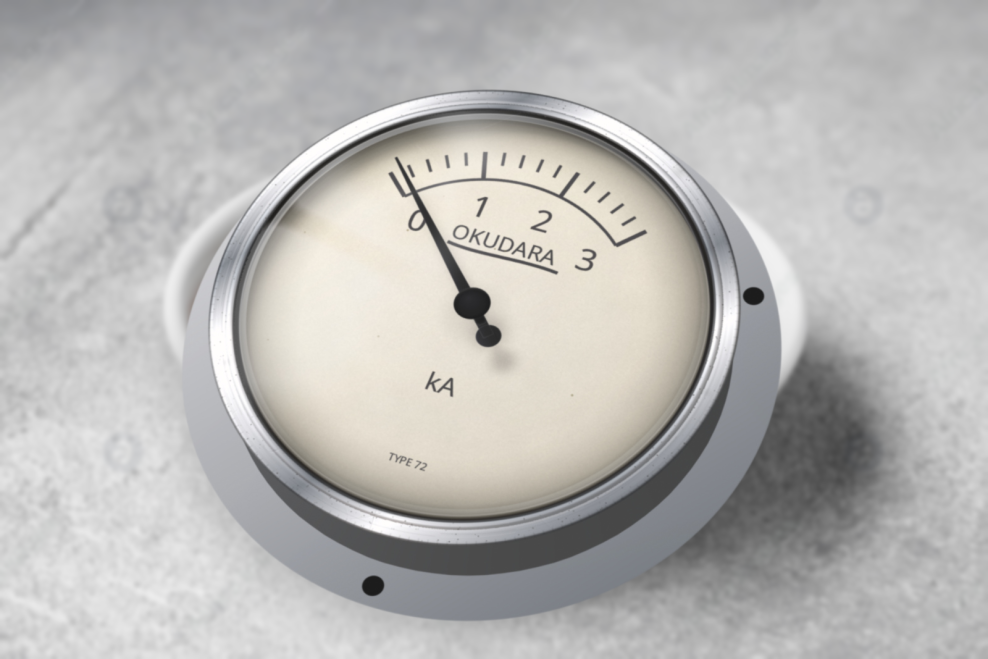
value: **0.1** kA
